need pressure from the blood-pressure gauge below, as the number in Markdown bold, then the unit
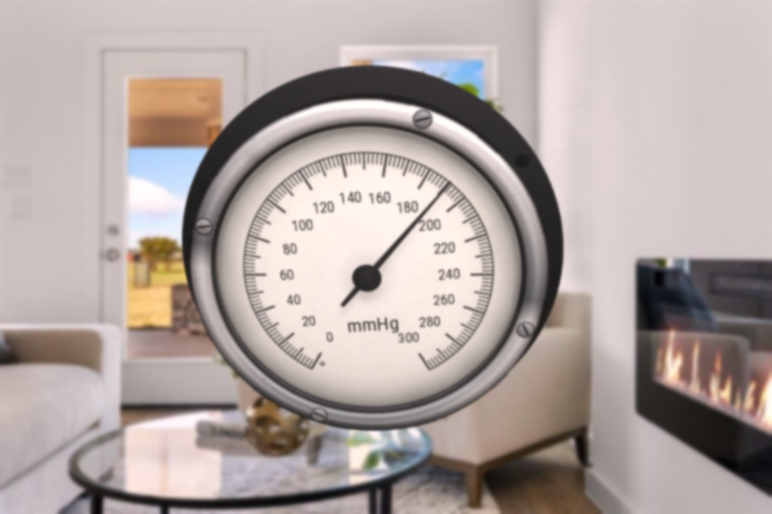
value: **190** mmHg
